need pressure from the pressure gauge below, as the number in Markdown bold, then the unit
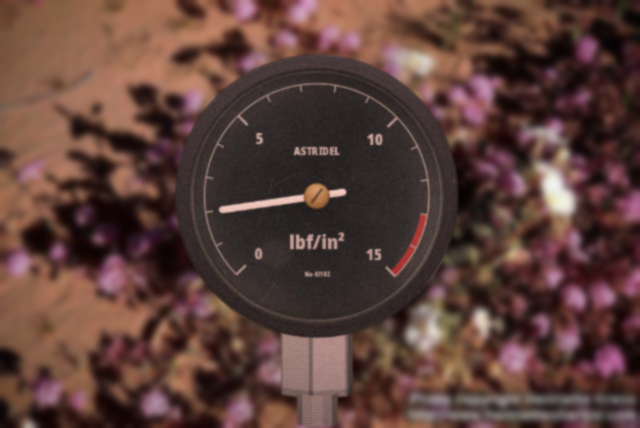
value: **2** psi
